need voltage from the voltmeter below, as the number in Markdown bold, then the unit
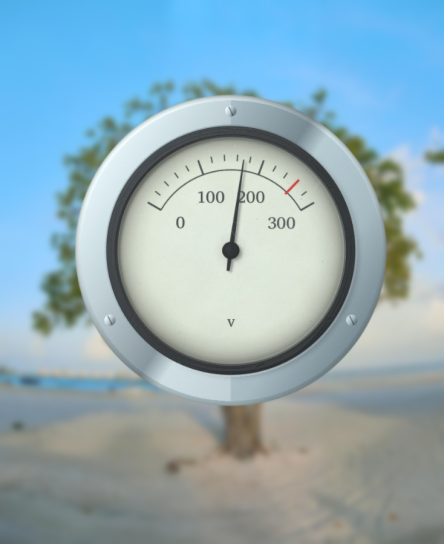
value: **170** V
